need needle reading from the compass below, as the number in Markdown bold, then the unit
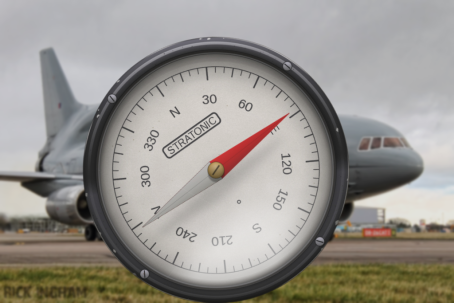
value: **87.5** °
